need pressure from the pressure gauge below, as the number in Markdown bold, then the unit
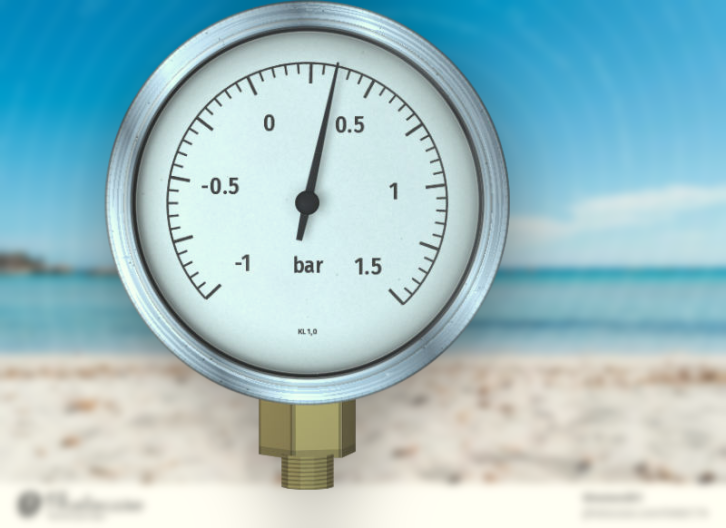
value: **0.35** bar
